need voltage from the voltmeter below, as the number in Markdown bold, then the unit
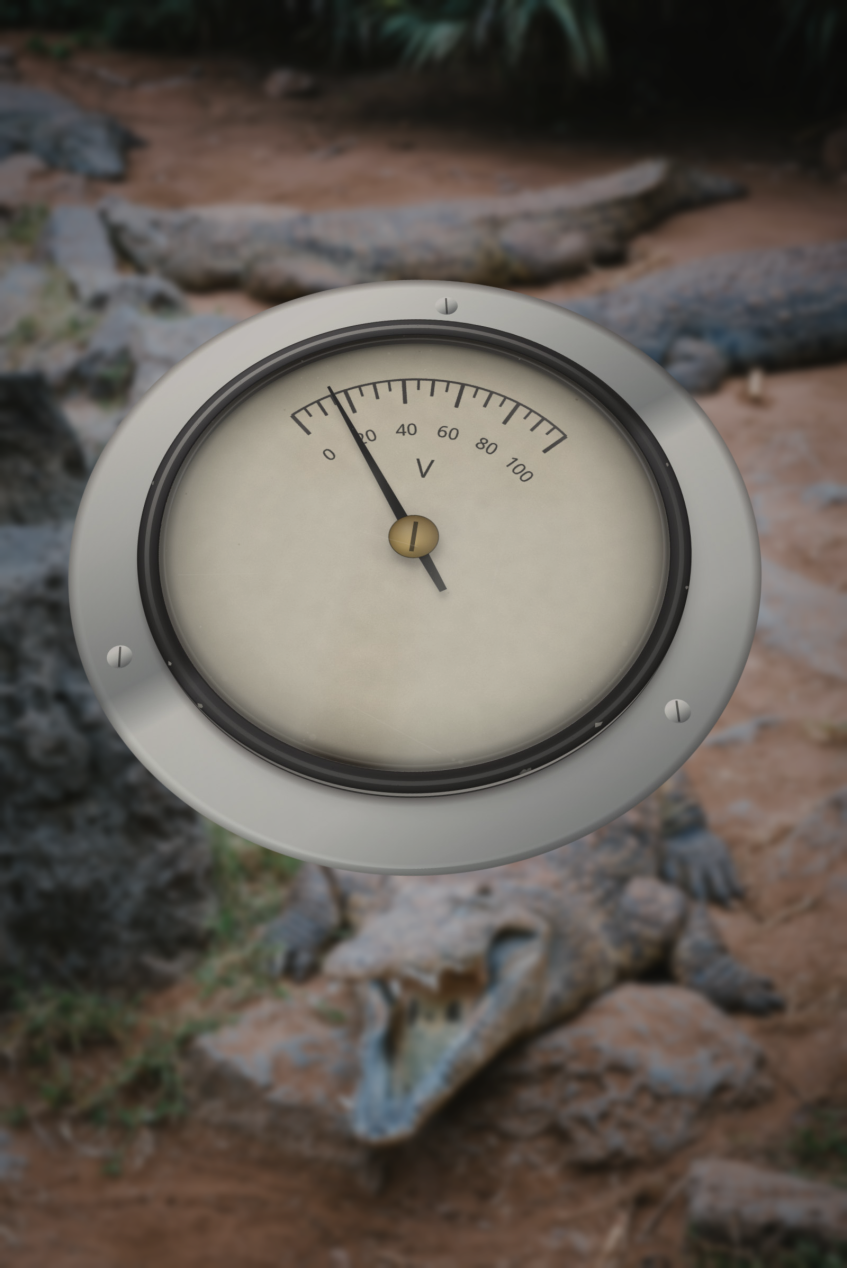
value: **15** V
